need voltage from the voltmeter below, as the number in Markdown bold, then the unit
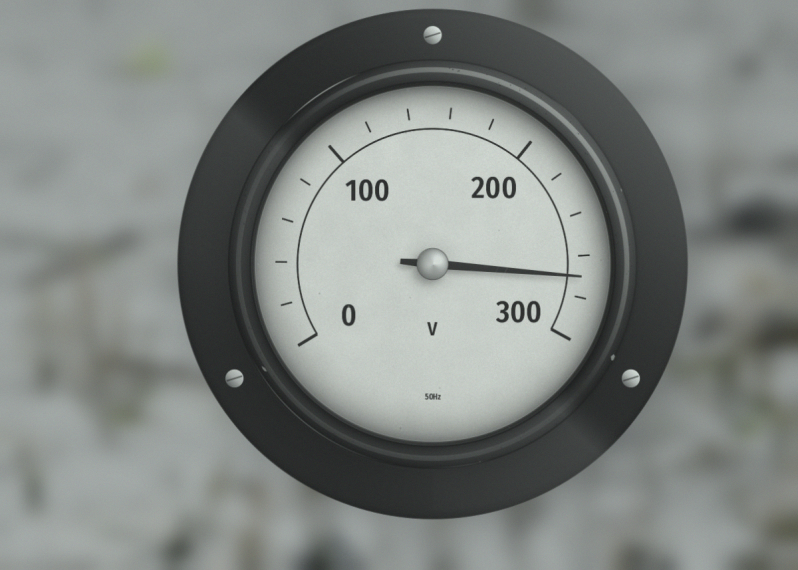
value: **270** V
